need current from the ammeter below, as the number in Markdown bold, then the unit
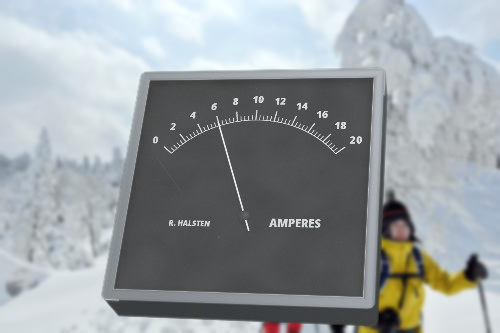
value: **6** A
